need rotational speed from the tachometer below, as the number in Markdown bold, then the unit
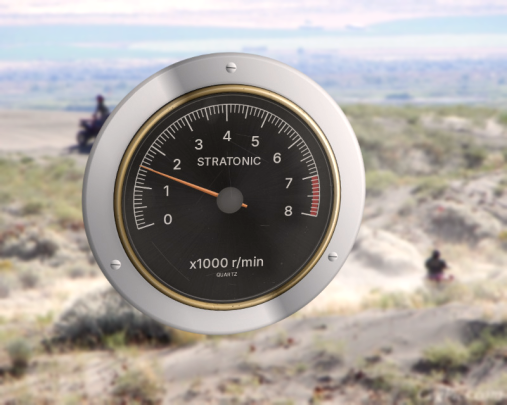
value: **1500** rpm
